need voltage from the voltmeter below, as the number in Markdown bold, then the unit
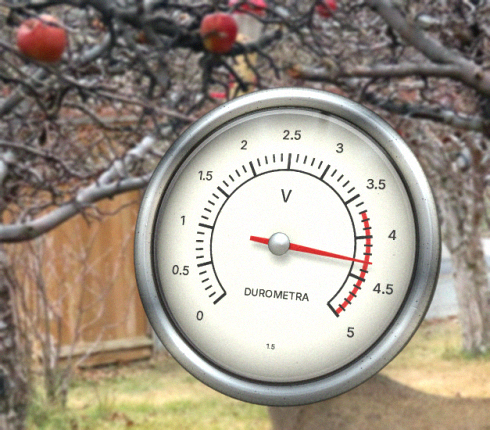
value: **4.3** V
